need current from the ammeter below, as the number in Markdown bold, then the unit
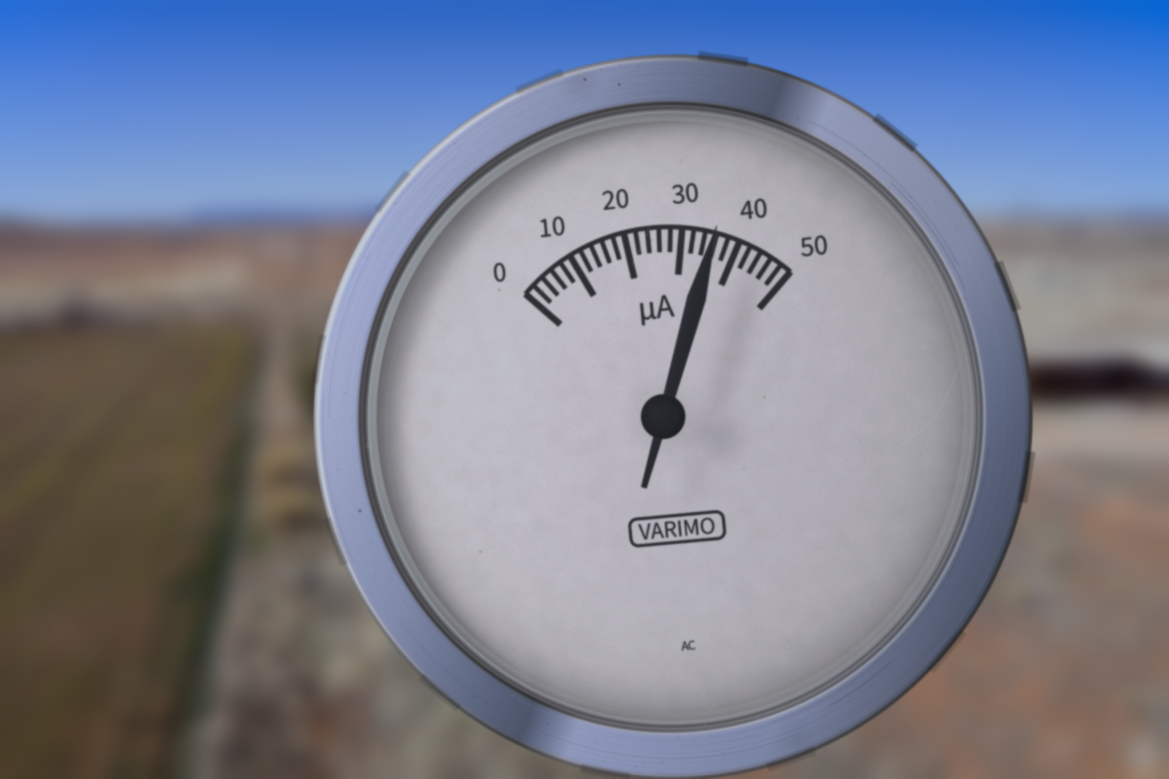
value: **36** µA
